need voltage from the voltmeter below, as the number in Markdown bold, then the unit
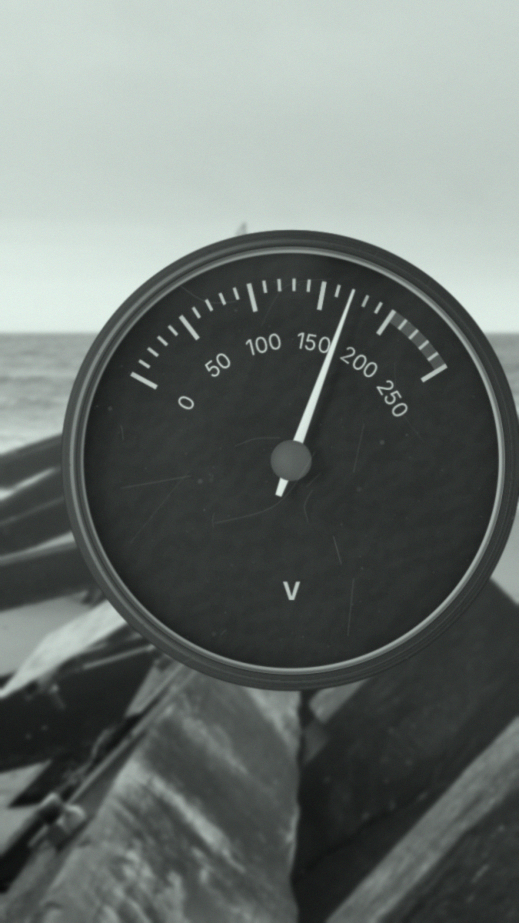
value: **170** V
